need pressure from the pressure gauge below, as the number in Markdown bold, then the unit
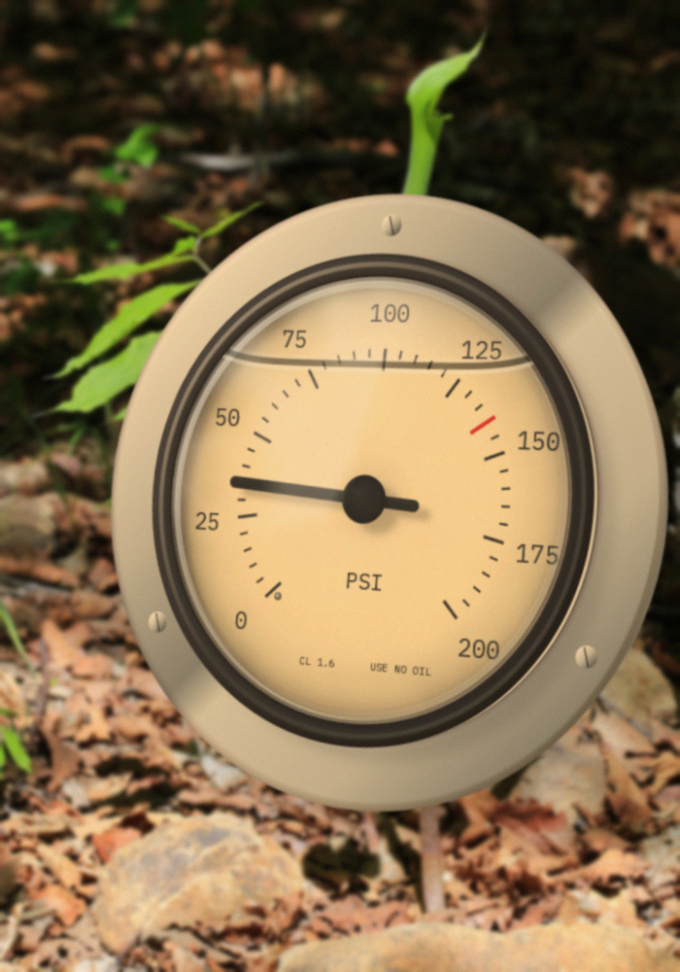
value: **35** psi
